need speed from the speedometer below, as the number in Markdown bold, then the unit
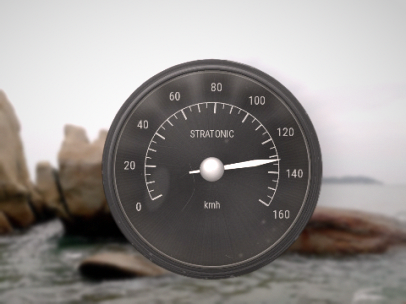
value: **132.5** km/h
